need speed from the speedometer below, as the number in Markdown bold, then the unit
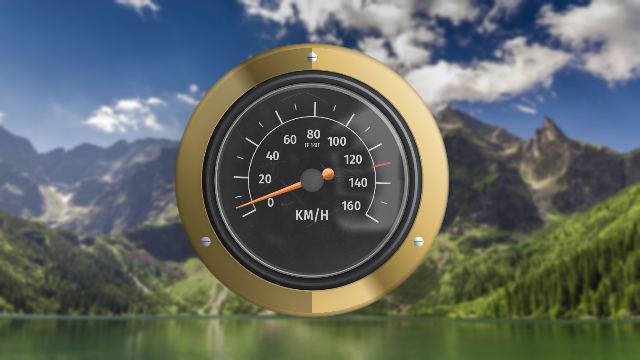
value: **5** km/h
